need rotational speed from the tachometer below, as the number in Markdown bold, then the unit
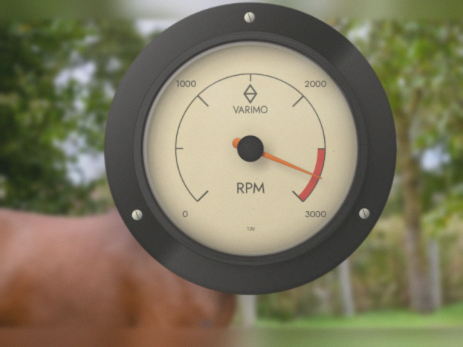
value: **2750** rpm
